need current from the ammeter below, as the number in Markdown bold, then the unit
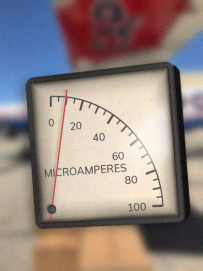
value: **10** µA
